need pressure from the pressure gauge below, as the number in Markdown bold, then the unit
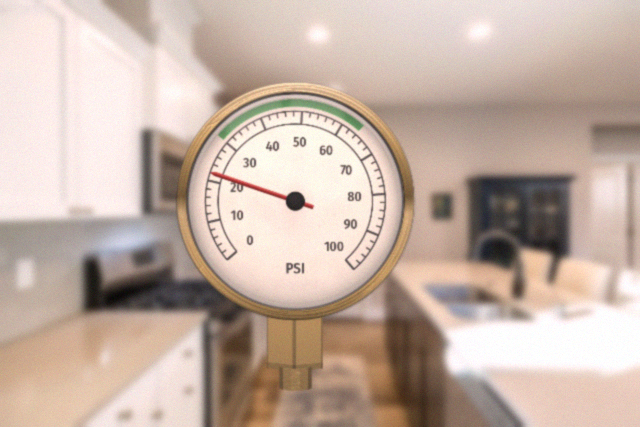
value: **22** psi
